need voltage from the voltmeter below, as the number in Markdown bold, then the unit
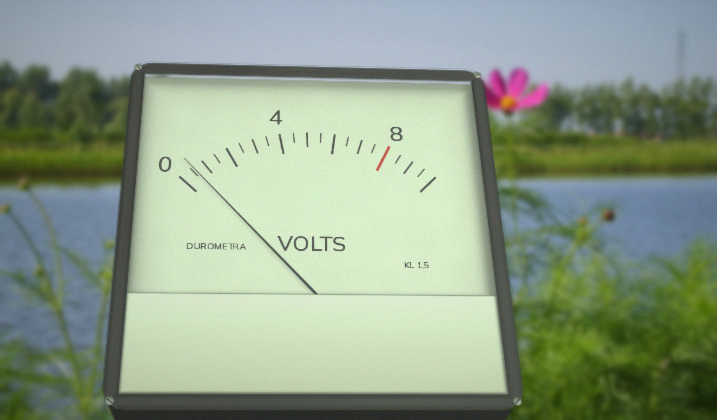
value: **0.5** V
